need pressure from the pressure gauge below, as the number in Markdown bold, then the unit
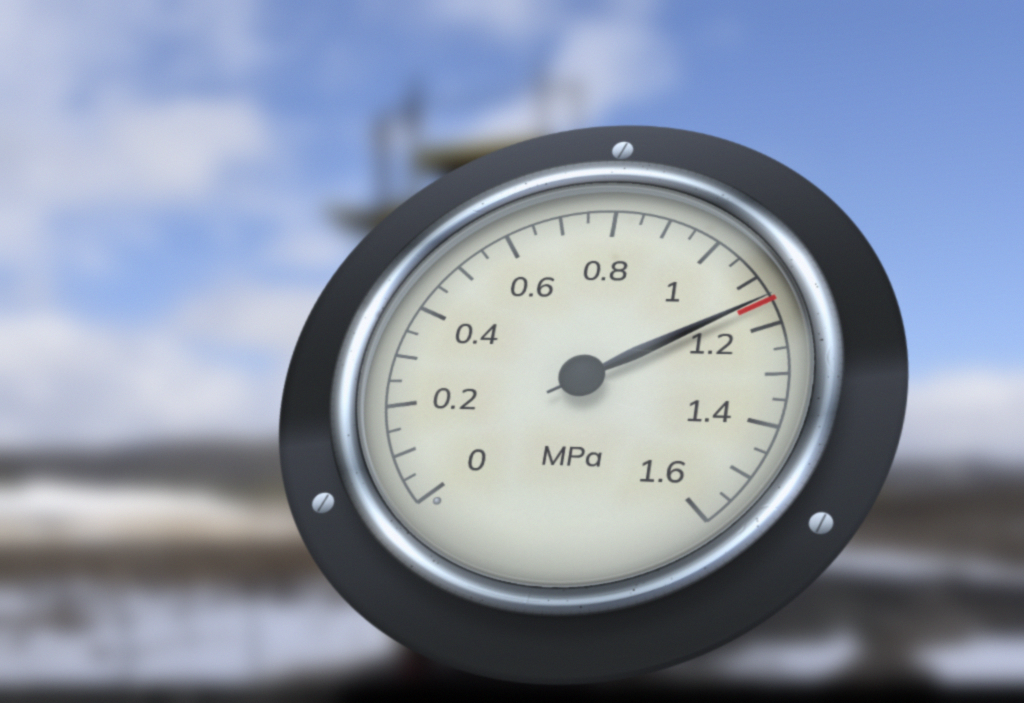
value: **1.15** MPa
